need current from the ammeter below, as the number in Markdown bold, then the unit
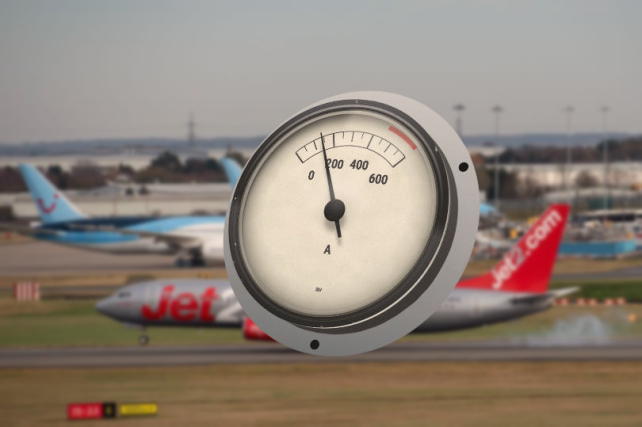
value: **150** A
